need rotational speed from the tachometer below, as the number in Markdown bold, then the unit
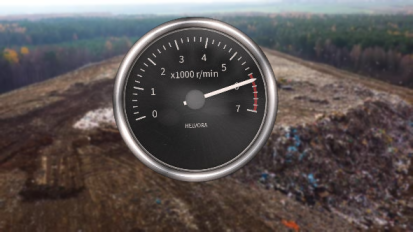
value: **6000** rpm
